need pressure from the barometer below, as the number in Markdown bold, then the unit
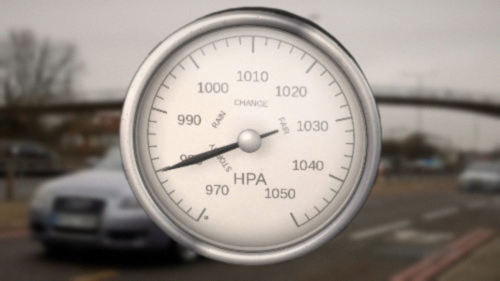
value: **980** hPa
